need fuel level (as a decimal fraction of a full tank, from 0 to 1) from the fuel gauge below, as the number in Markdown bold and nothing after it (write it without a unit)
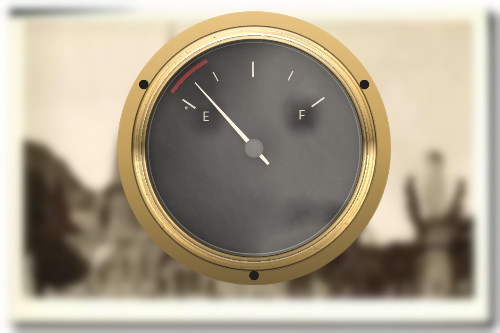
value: **0.125**
